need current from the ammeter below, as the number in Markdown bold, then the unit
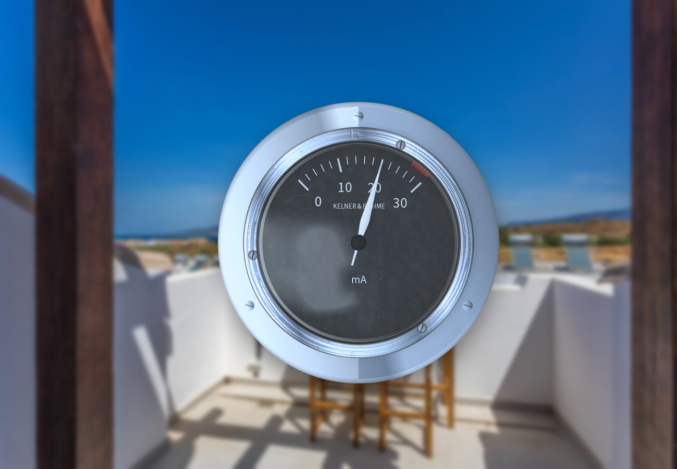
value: **20** mA
